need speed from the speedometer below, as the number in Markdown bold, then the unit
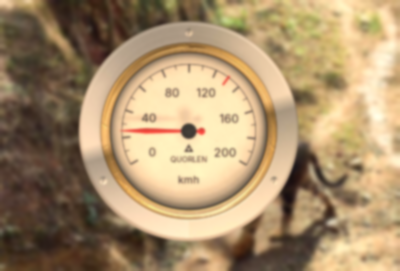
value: **25** km/h
